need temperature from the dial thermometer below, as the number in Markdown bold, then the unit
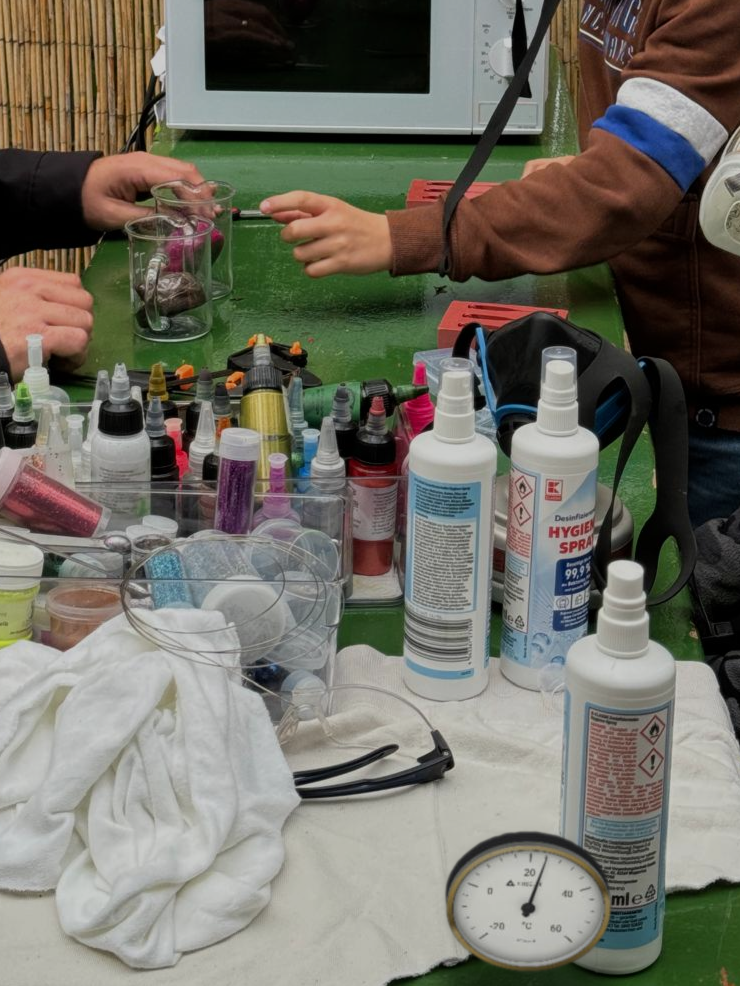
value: **24** °C
